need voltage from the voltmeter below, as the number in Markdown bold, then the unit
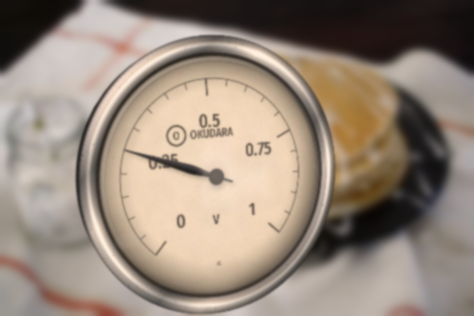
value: **0.25** V
